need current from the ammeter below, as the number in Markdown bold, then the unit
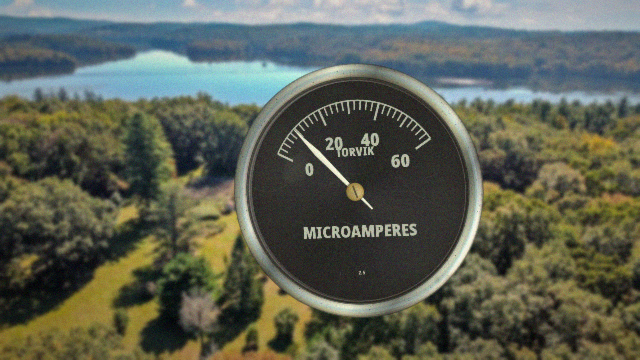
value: **10** µA
